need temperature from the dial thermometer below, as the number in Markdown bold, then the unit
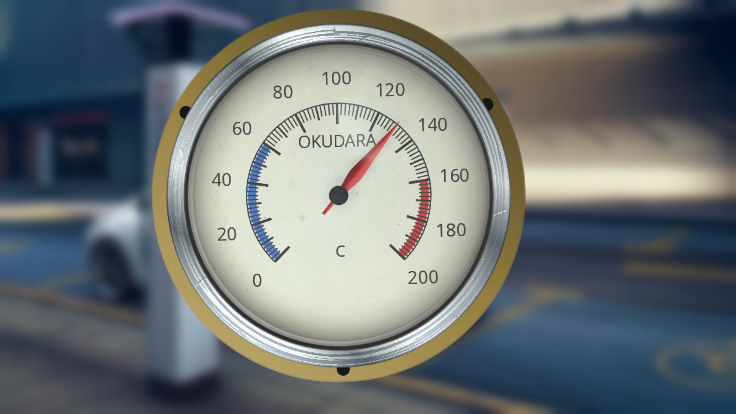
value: **130** °C
